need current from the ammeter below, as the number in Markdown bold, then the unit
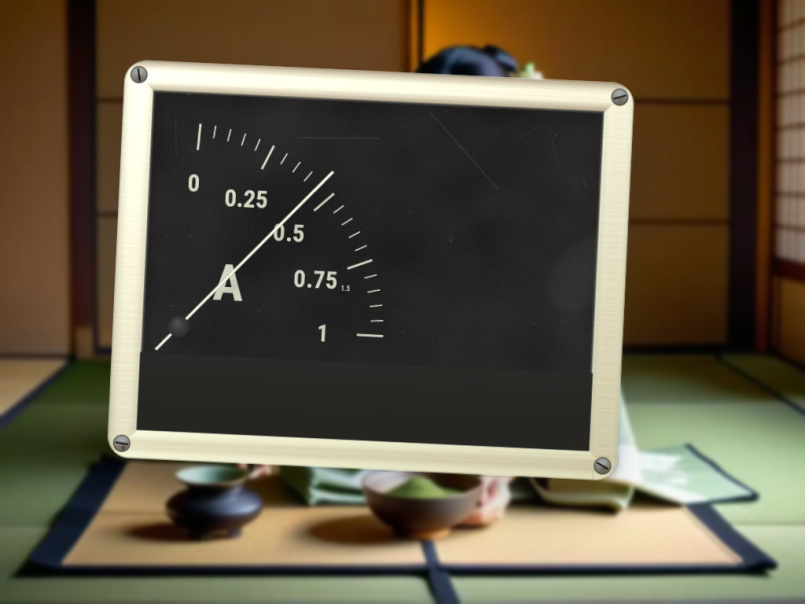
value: **0.45** A
